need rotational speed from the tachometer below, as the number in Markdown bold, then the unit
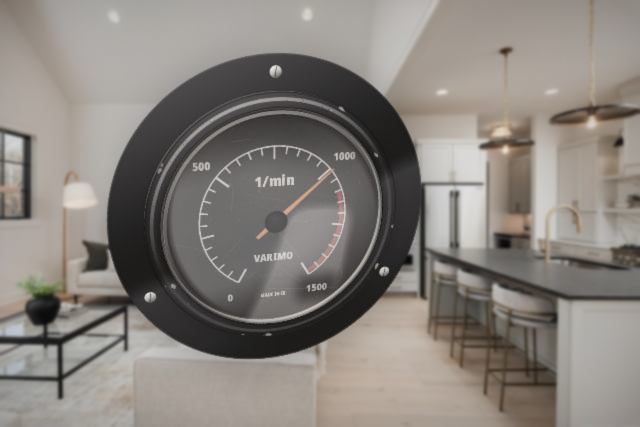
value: **1000** rpm
